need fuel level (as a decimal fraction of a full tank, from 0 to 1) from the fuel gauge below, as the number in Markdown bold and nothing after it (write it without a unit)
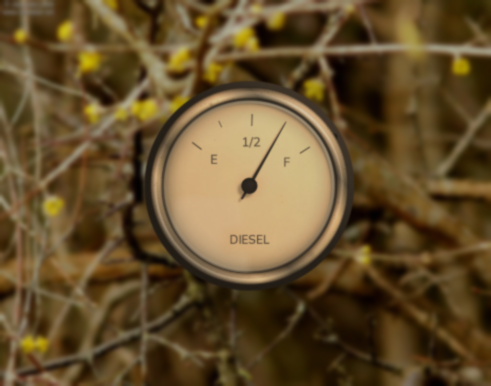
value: **0.75**
